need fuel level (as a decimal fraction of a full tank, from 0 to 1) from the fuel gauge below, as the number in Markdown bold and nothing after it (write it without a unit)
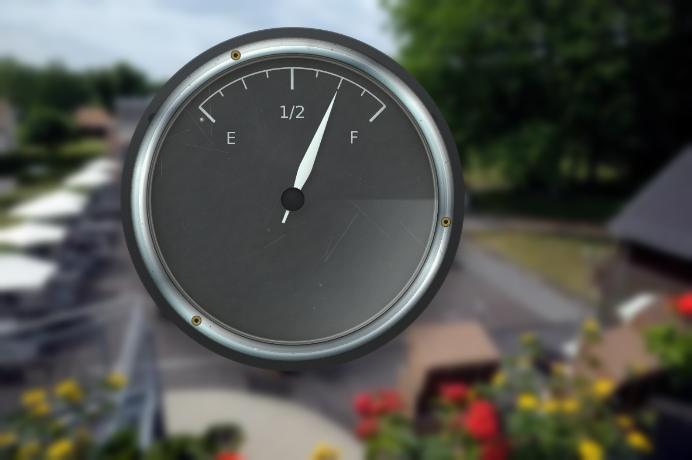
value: **0.75**
